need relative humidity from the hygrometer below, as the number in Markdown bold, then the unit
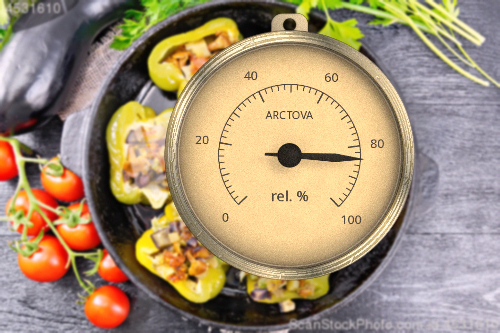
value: **84** %
